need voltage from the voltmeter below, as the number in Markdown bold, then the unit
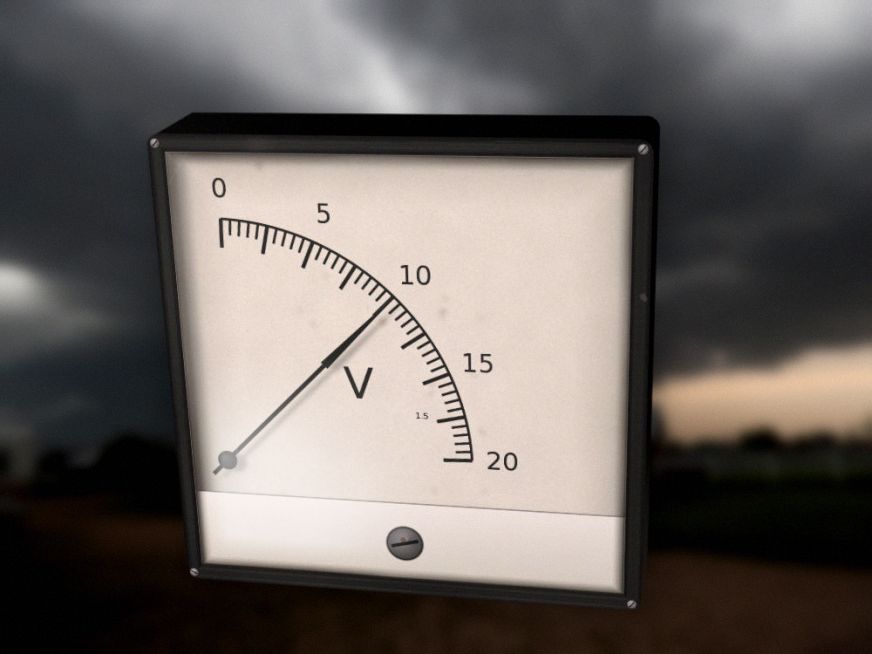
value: **10** V
